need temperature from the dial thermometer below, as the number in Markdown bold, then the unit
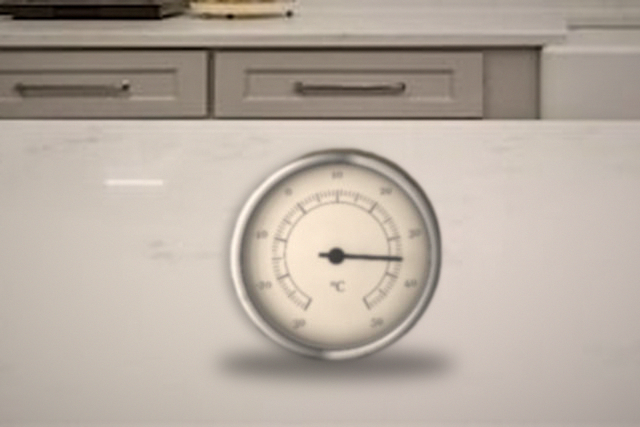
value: **35** °C
